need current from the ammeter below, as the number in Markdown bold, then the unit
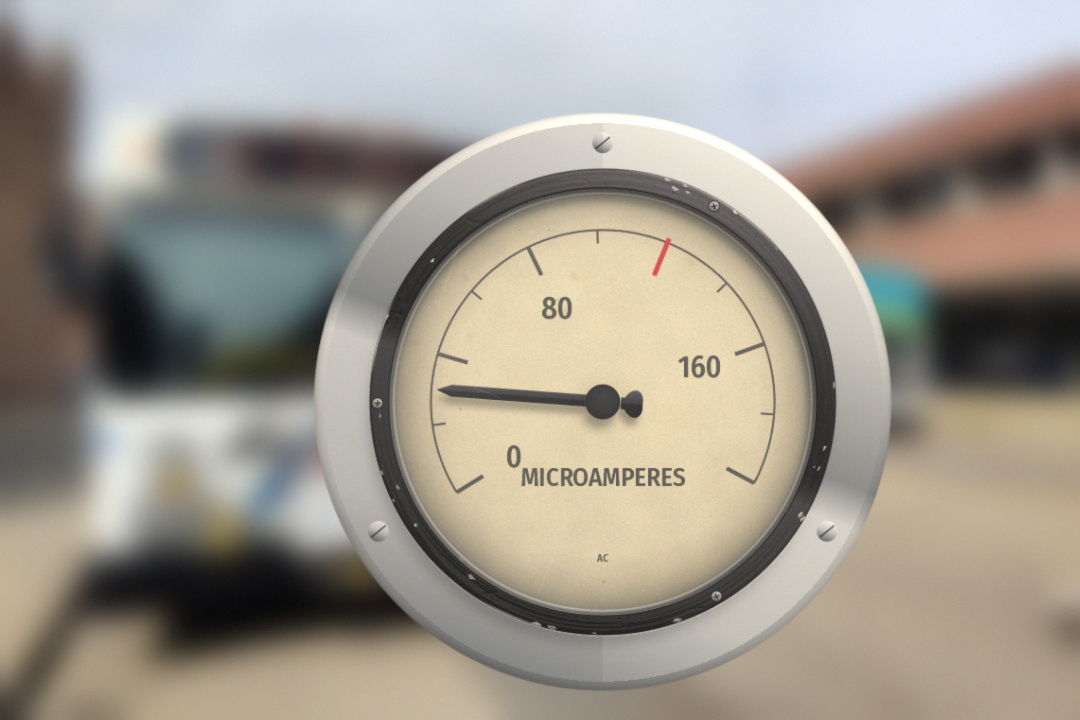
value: **30** µA
